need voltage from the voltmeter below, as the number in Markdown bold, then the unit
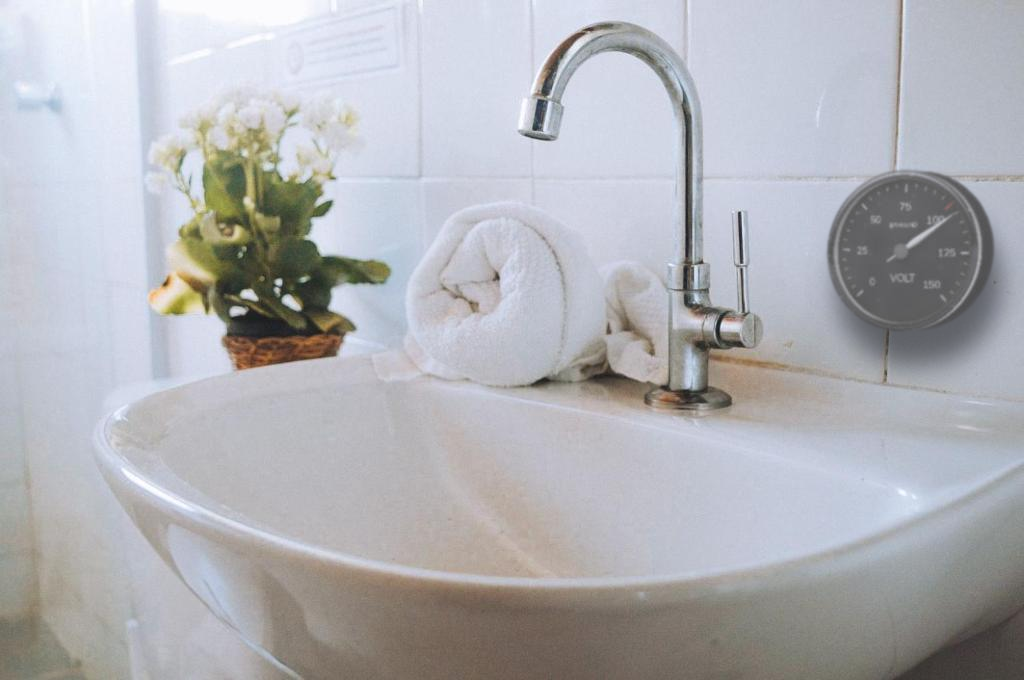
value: **105** V
